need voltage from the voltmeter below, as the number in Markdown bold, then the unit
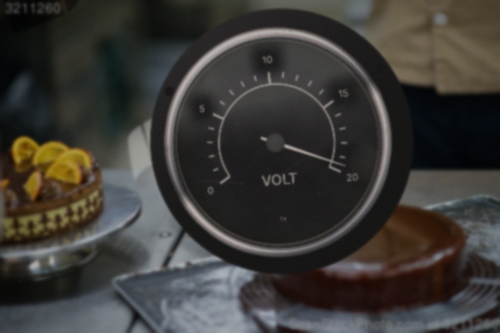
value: **19.5** V
